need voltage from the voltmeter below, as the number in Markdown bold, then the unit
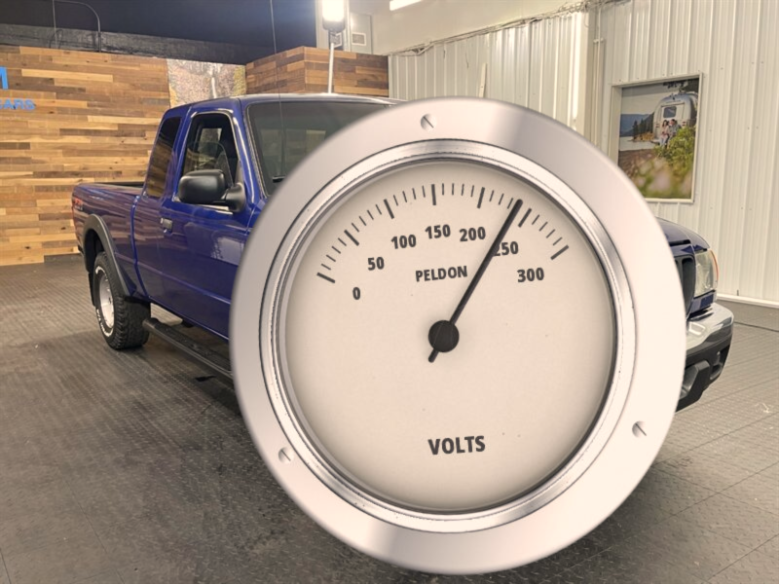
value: **240** V
